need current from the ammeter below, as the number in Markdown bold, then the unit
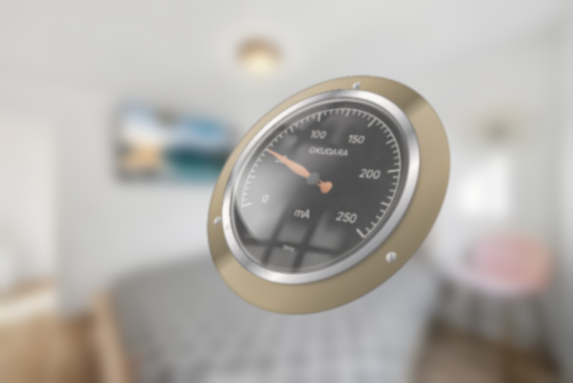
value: **50** mA
